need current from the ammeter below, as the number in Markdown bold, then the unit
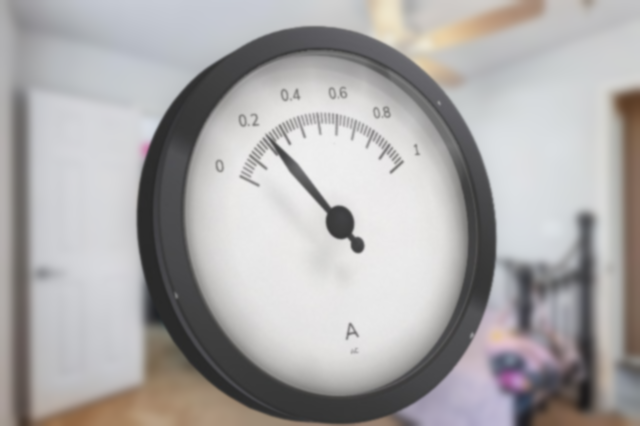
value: **0.2** A
